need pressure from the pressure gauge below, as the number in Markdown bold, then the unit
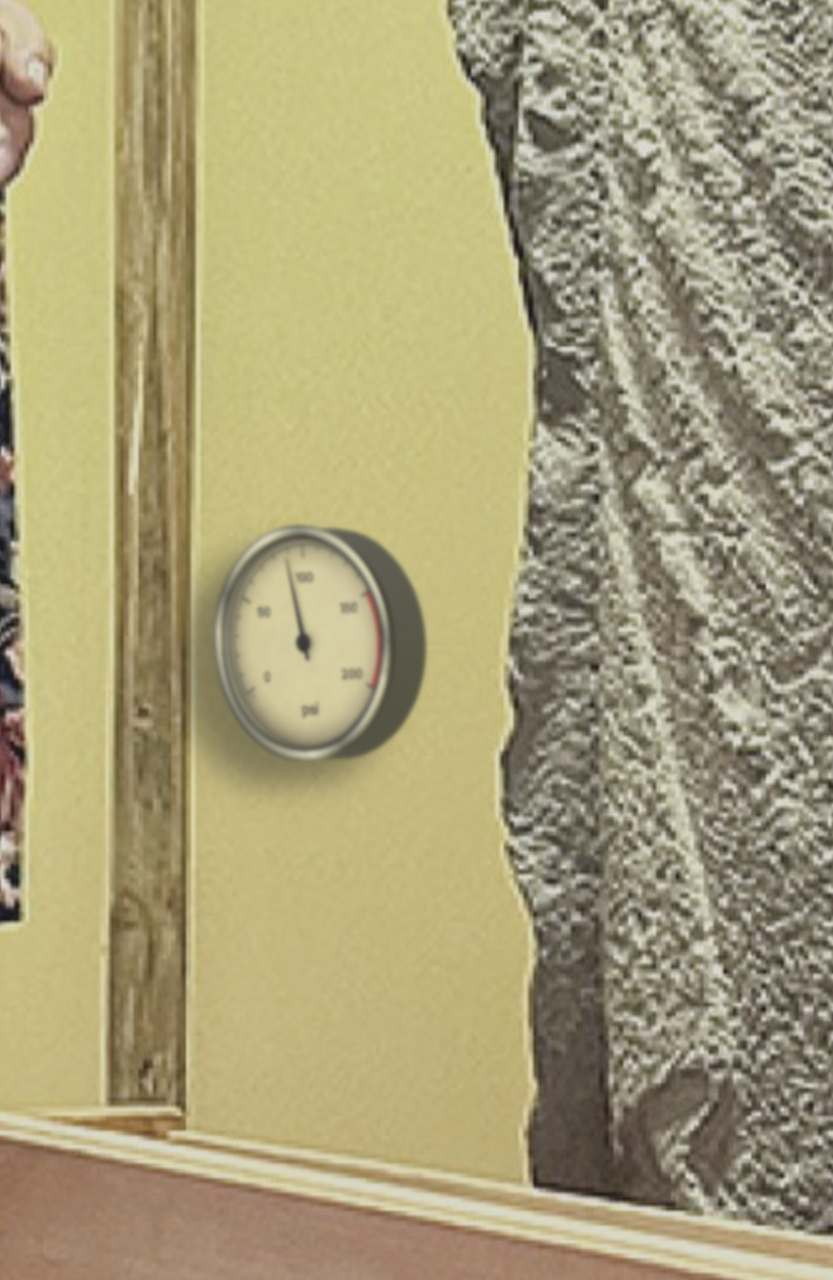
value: **90** psi
